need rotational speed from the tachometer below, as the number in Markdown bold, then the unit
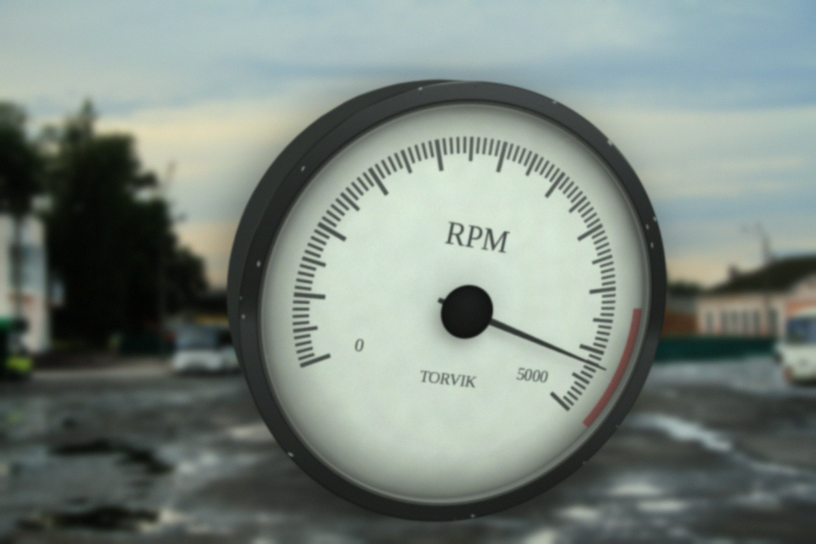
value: **4600** rpm
